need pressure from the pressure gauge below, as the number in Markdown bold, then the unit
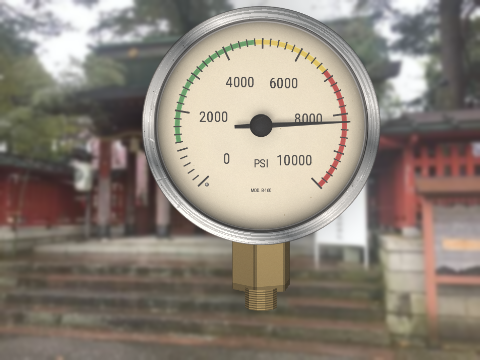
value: **8200** psi
